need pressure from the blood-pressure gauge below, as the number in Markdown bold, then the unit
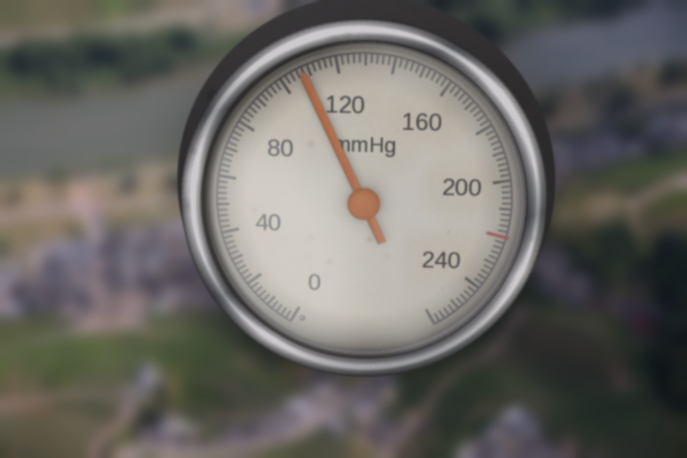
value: **108** mmHg
